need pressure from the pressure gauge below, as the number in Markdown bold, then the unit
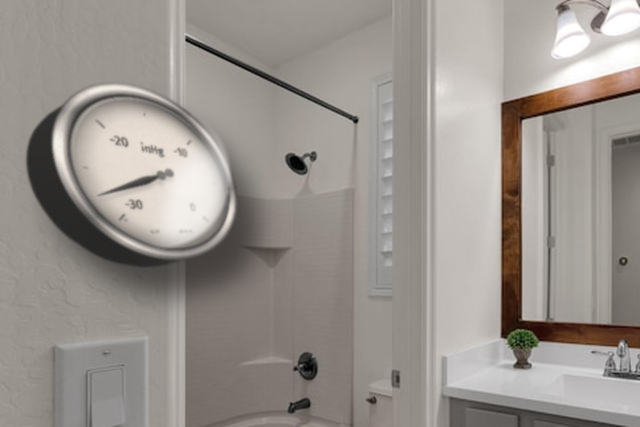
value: **-27.5** inHg
